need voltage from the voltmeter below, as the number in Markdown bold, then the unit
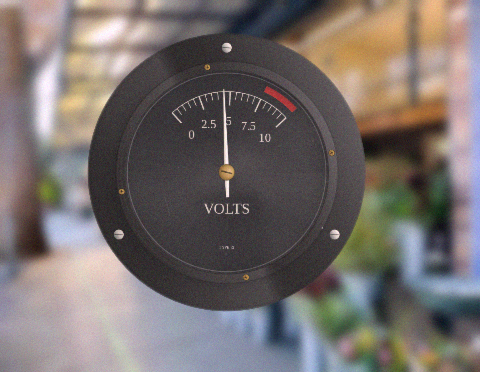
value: **4.5** V
